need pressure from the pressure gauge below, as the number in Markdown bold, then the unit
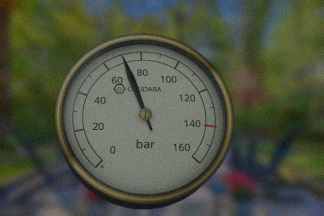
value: **70** bar
